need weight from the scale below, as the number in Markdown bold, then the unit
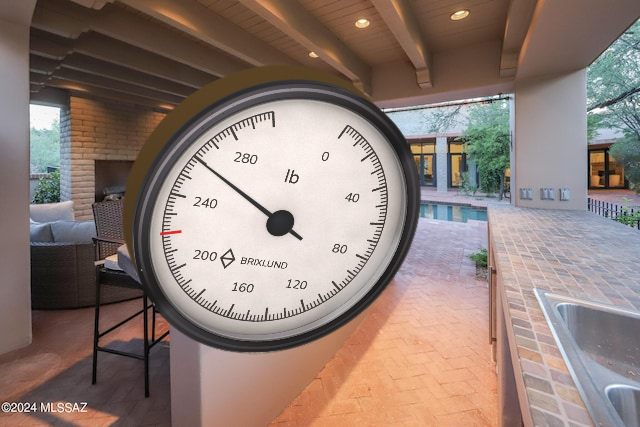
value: **260** lb
